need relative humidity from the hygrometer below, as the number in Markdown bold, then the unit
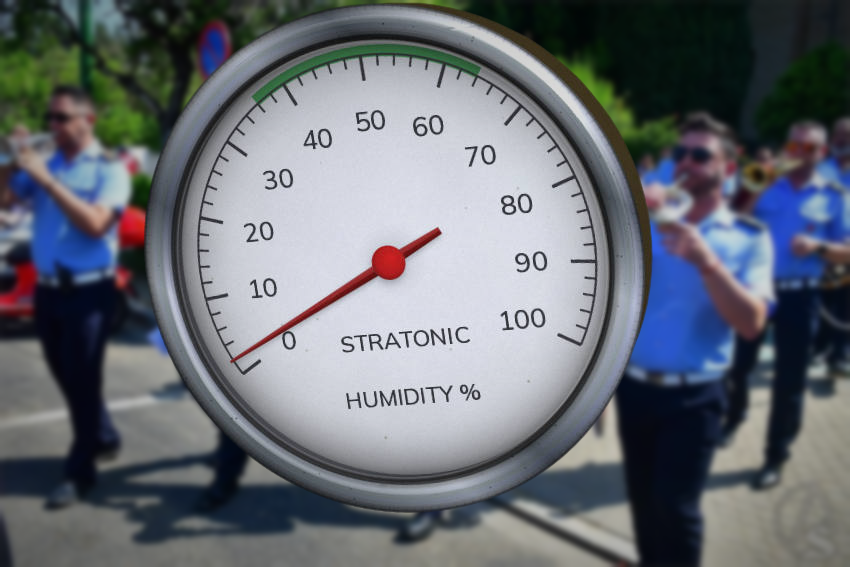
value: **2** %
